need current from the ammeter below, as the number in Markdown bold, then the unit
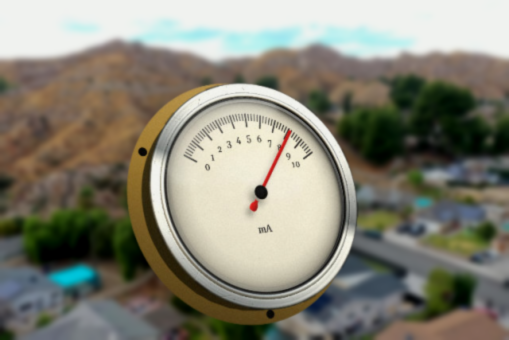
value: **8** mA
